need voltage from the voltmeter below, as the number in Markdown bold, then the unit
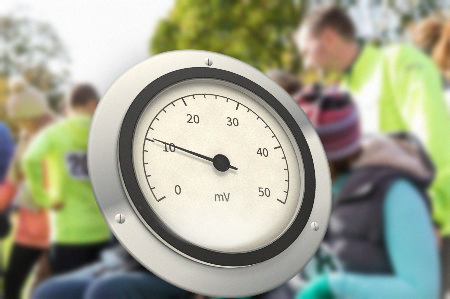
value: **10** mV
